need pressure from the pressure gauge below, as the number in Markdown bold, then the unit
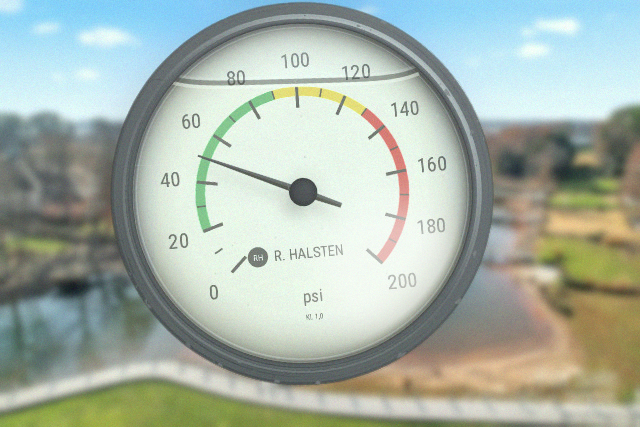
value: **50** psi
